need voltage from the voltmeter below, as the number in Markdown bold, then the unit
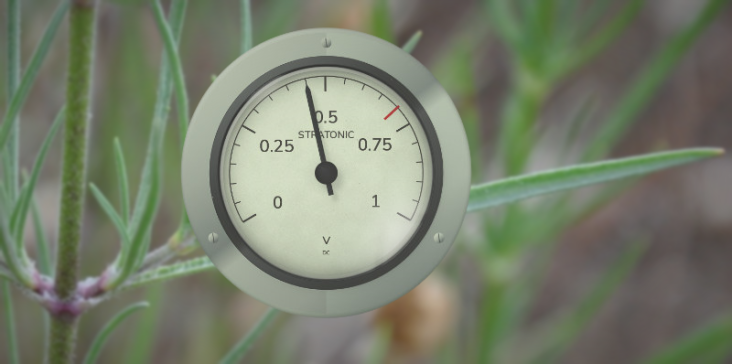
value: **0.45** V
